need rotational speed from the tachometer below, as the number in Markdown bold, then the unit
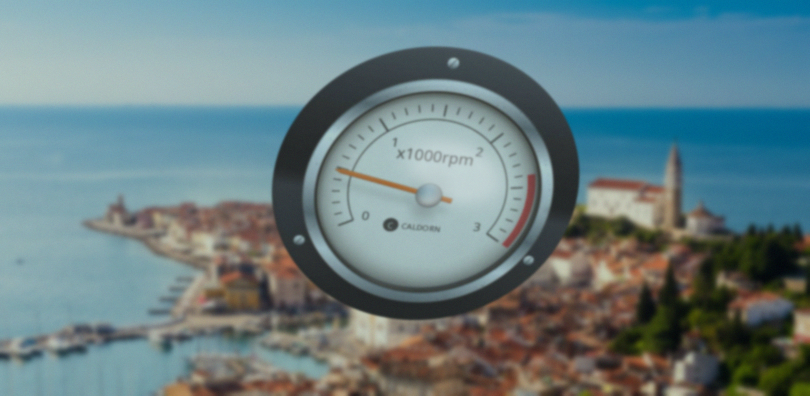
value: **500** rpm
